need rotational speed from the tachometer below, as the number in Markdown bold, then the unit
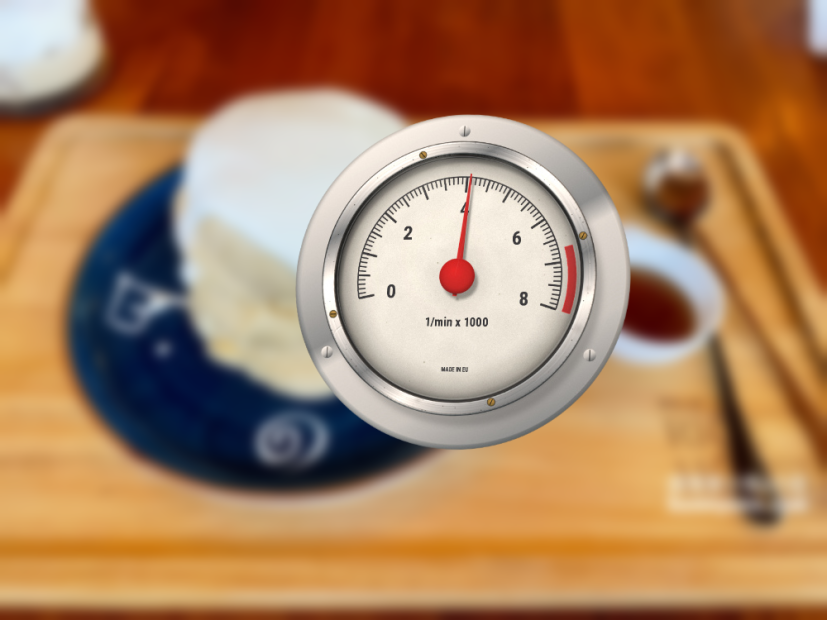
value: **4100** rpm
